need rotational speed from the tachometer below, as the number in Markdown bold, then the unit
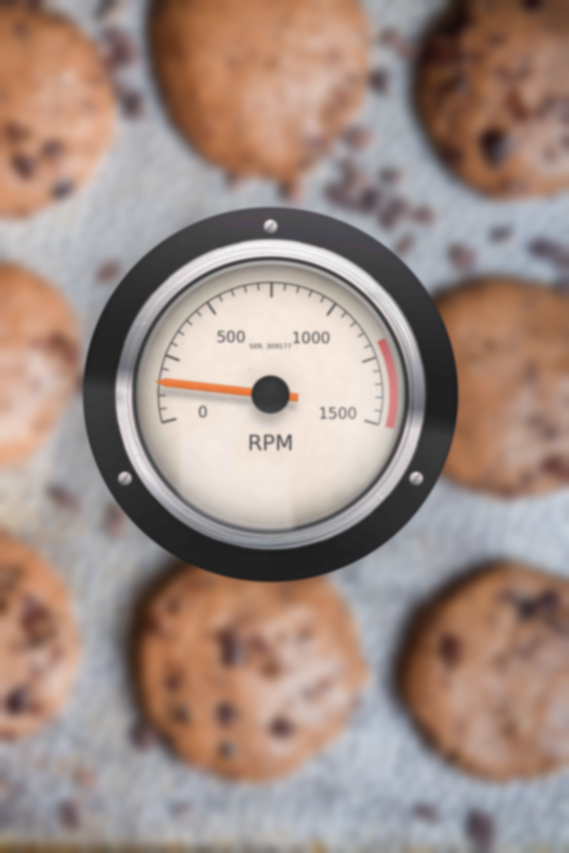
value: **150** rpm
